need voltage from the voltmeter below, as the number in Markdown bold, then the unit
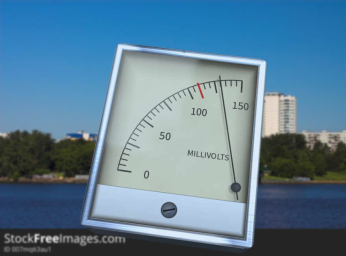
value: **130** mV
